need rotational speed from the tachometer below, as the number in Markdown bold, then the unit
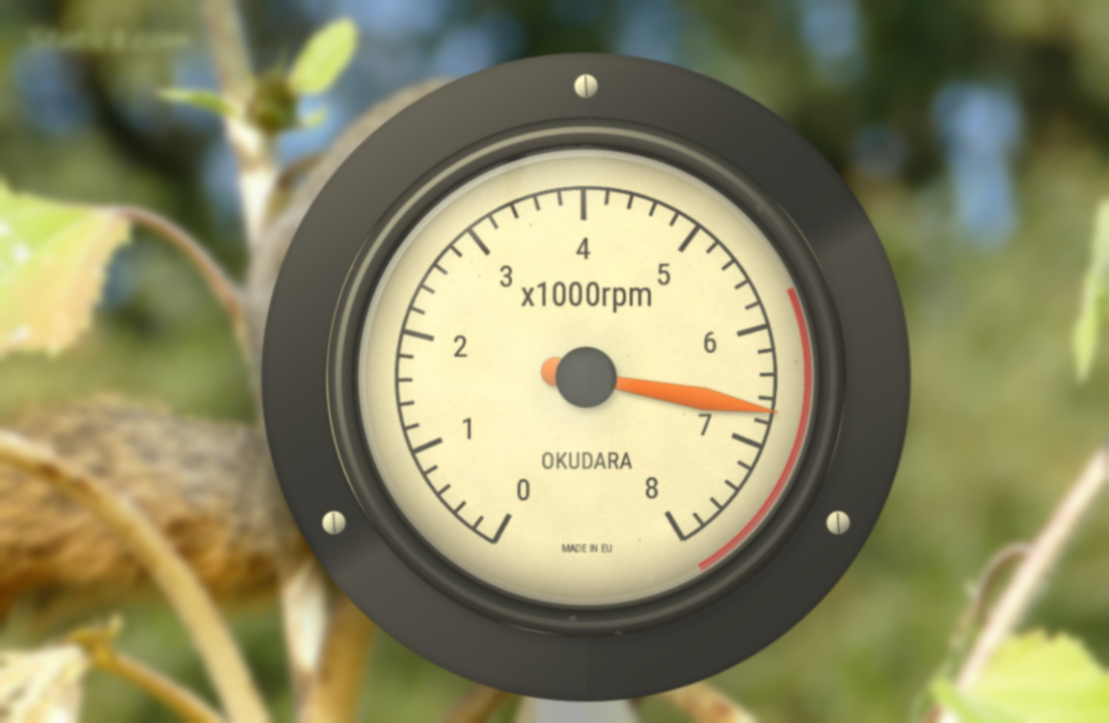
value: **6700** rpm
